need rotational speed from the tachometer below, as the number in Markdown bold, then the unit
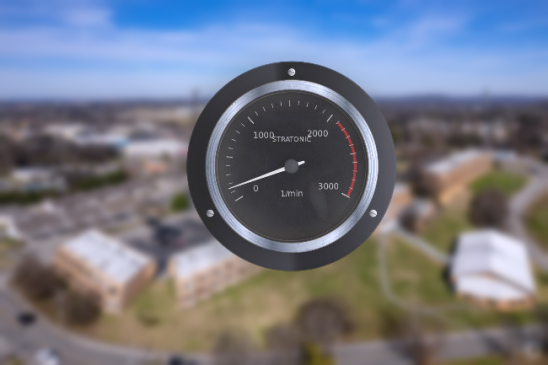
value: **150** rpm
